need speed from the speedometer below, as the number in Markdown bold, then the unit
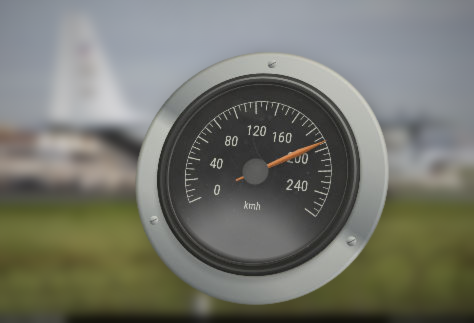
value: **195** km/h
